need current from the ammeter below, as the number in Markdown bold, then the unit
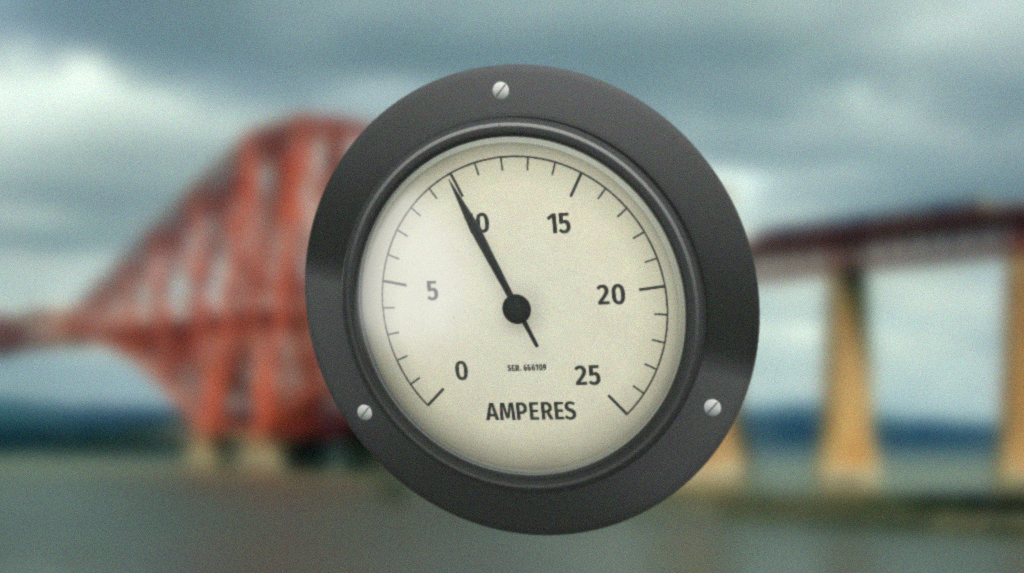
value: **10** A
